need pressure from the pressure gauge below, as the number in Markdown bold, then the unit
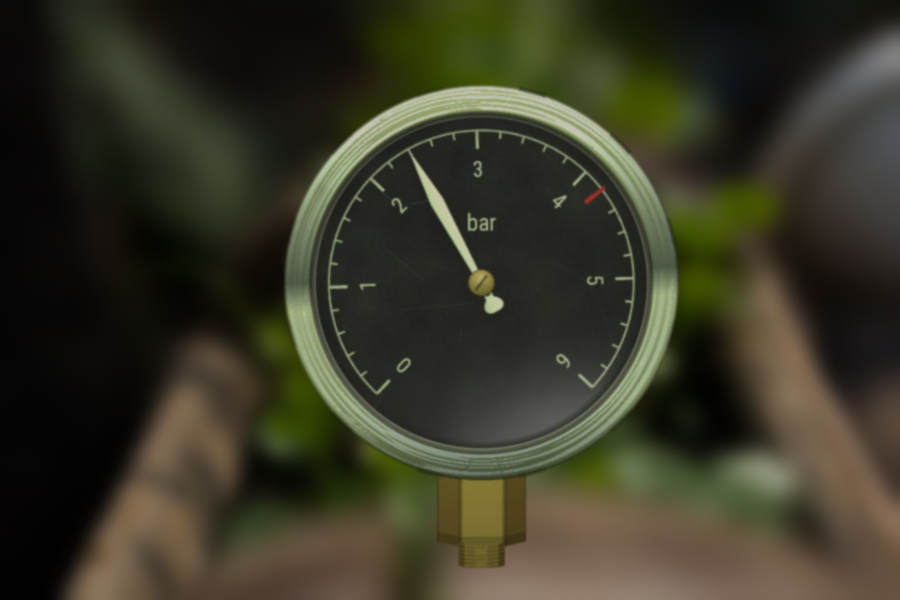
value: **2.4** bar
